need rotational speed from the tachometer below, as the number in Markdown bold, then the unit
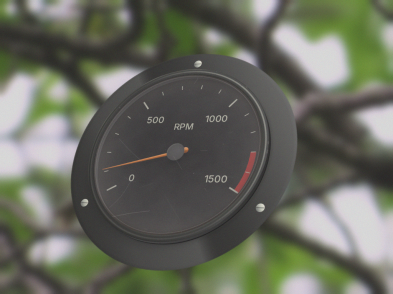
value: **100** rpm
